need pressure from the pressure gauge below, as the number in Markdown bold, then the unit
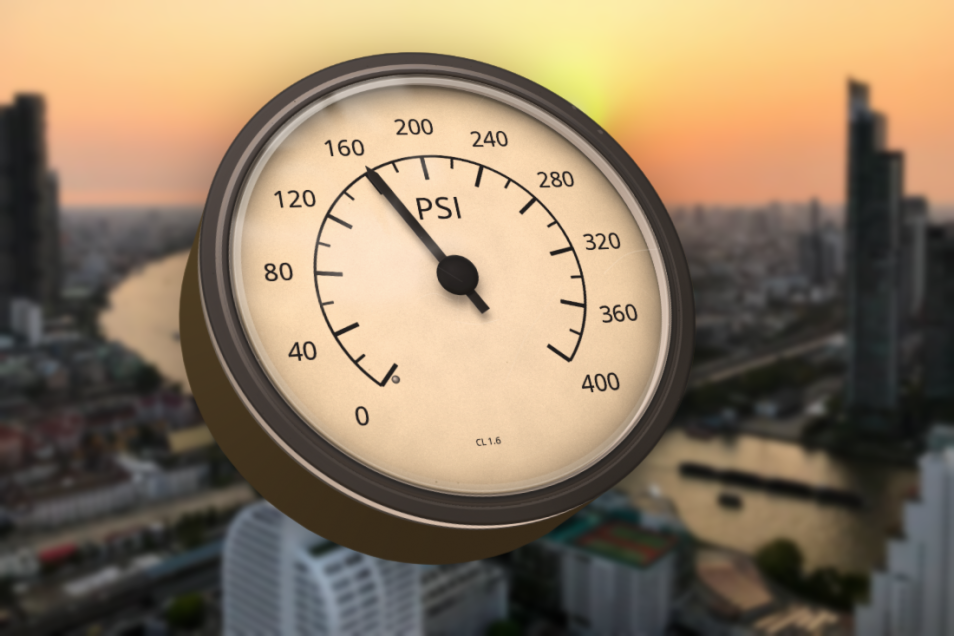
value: **160** psi
